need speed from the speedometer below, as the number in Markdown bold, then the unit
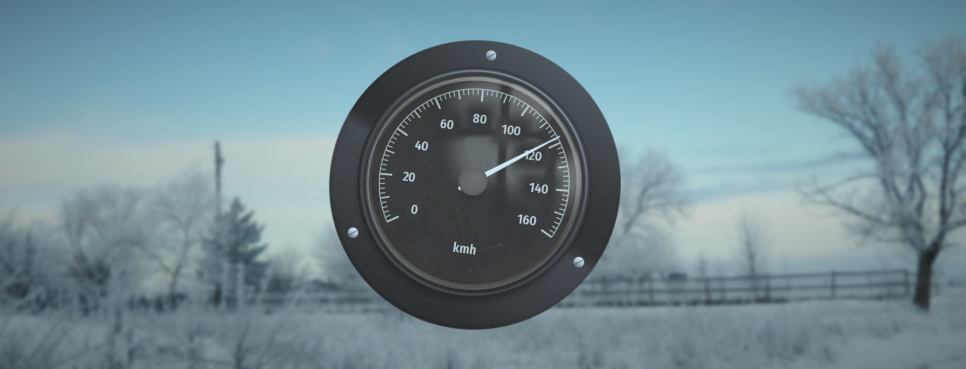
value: **118** km/h
